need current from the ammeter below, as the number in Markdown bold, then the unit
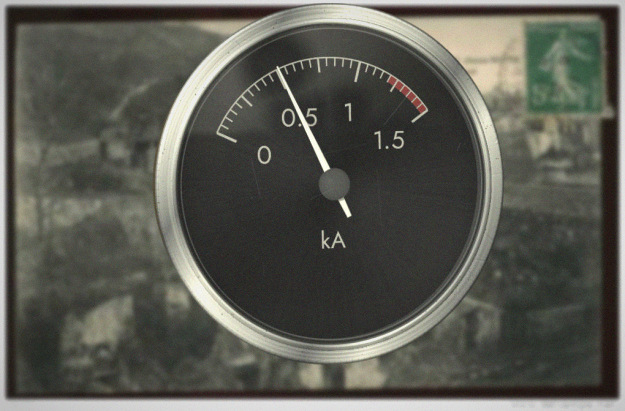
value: **0.5** kA
